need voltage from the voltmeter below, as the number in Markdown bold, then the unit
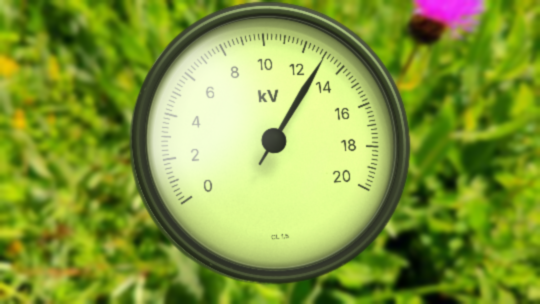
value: **13** kV
